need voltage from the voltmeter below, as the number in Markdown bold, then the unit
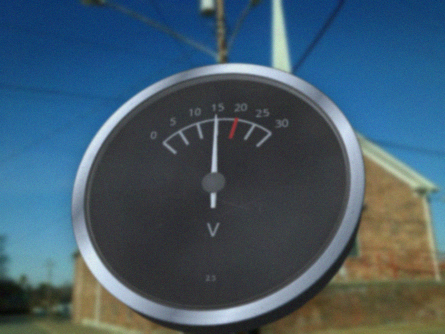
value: **15** V
